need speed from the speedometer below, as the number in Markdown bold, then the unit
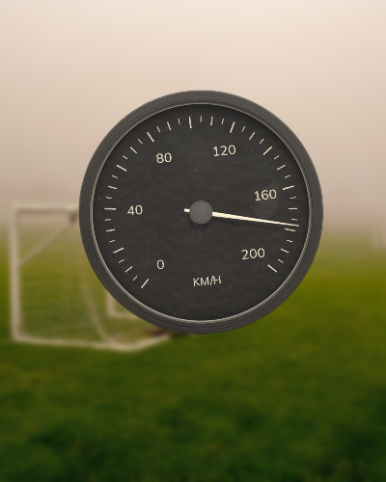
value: **177.5** km/h
